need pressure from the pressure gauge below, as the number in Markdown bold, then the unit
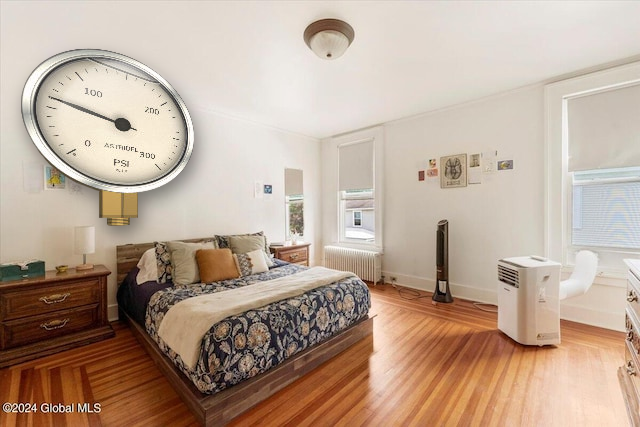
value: **60** psi
